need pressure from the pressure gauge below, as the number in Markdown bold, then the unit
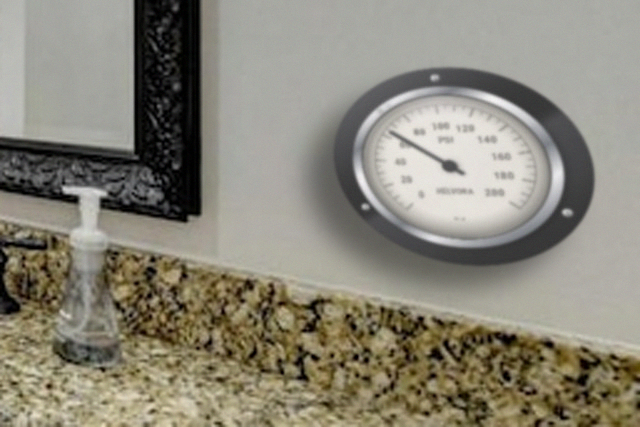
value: **65** psi
